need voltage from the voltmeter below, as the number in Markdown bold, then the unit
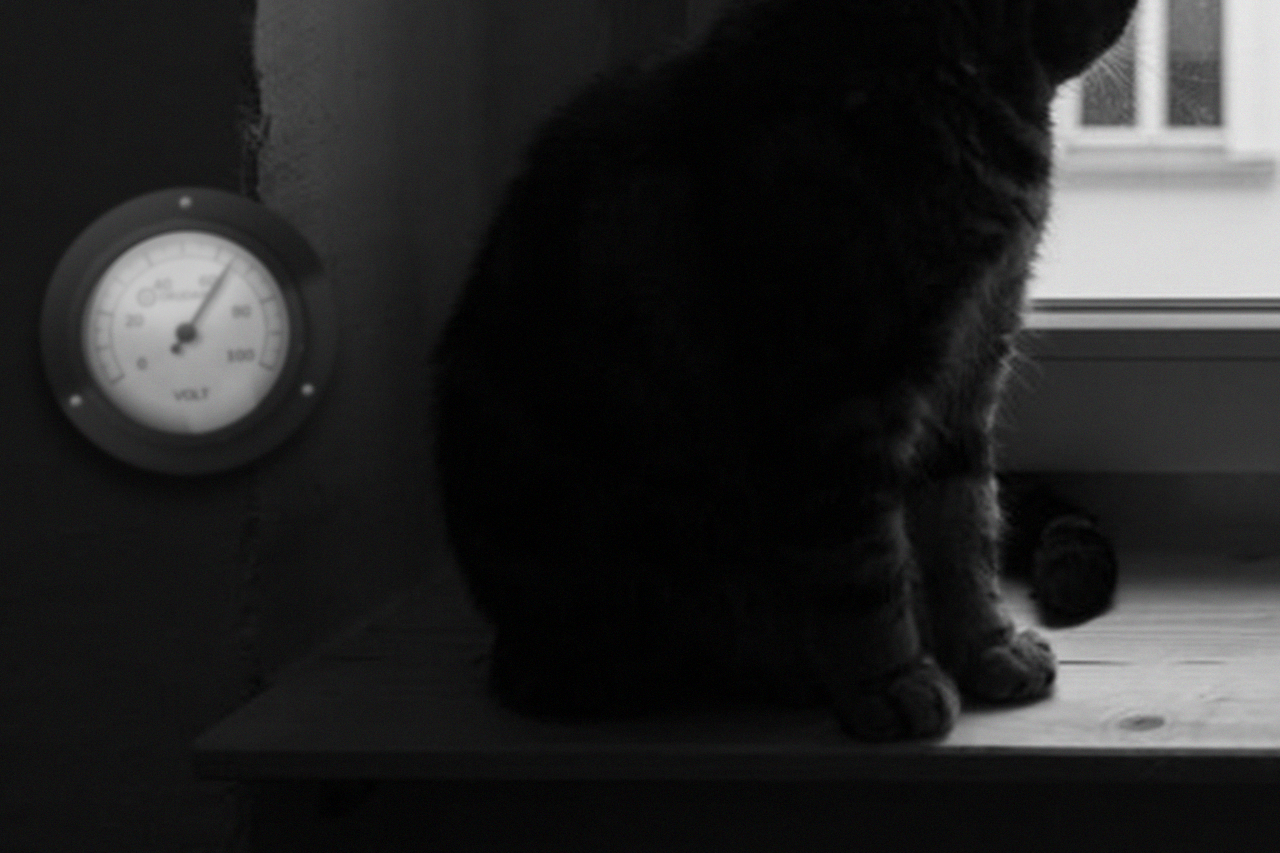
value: **65** V
